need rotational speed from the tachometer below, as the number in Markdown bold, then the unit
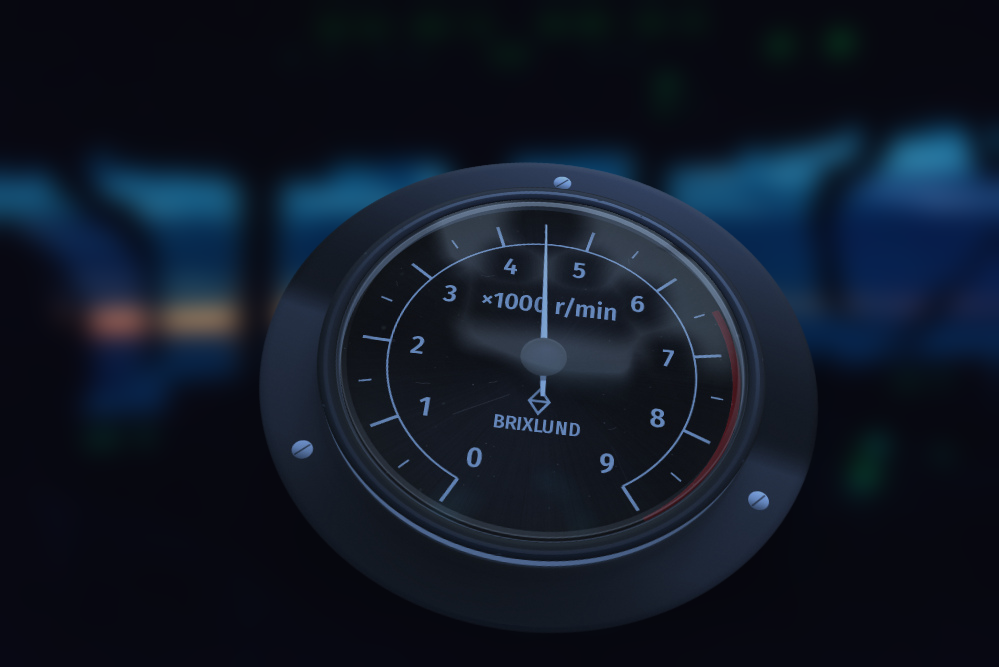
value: **4500** rpm
